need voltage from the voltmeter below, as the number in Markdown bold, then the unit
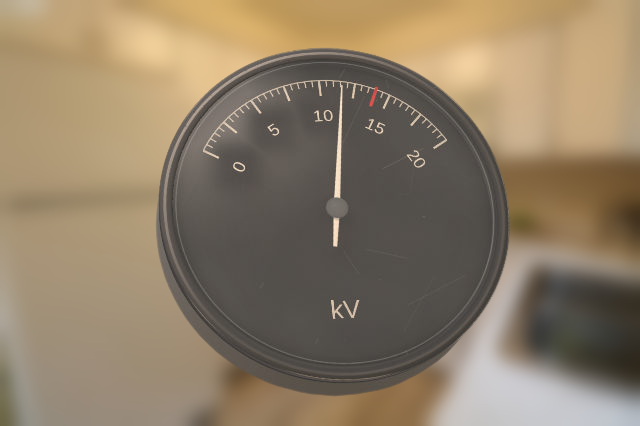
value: **11.5** kV
